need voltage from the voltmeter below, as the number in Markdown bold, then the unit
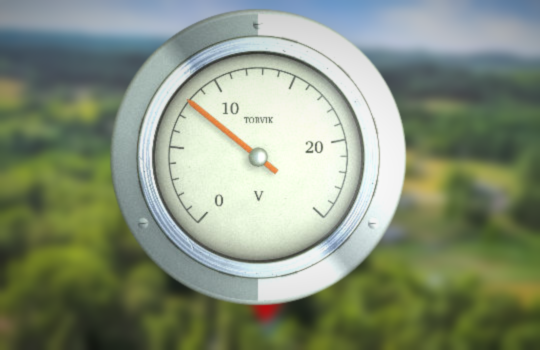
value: **8** V
